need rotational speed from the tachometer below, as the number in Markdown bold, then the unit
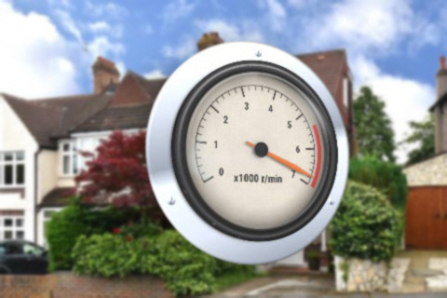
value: **6800** rpm
